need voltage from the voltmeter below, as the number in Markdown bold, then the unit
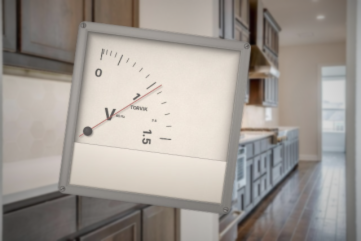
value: **1.05** V
